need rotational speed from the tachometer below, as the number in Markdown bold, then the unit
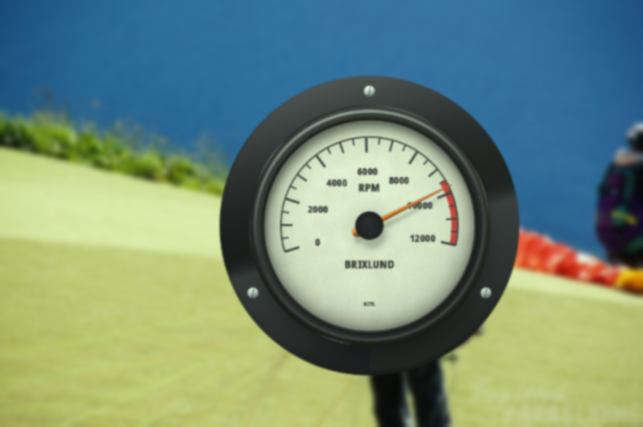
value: **9750** rpm
